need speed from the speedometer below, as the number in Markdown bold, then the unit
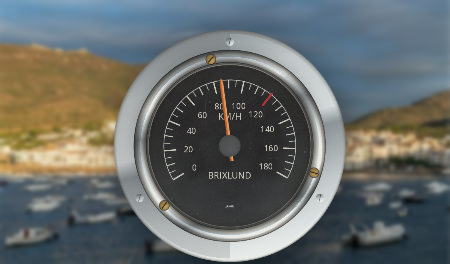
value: **85** km/h
